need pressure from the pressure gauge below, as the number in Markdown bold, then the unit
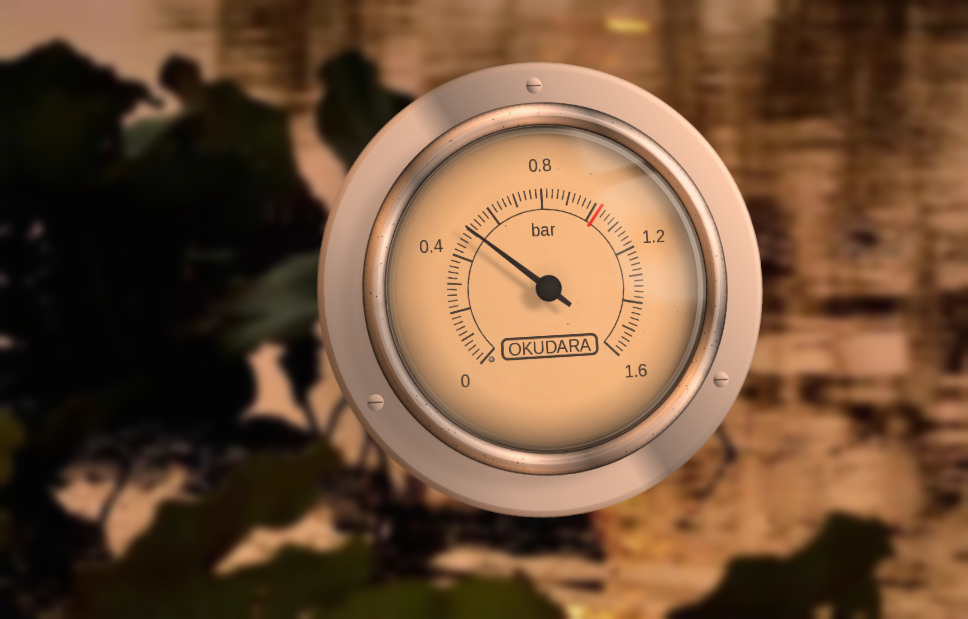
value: **0.5** bar
